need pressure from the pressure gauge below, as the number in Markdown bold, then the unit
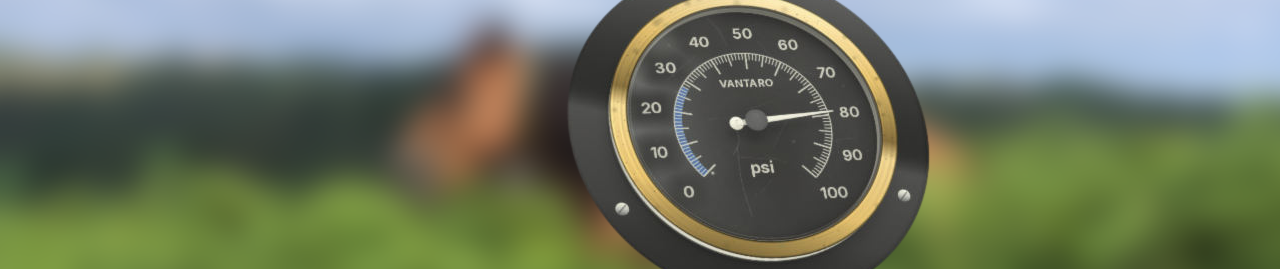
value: **80** psi
